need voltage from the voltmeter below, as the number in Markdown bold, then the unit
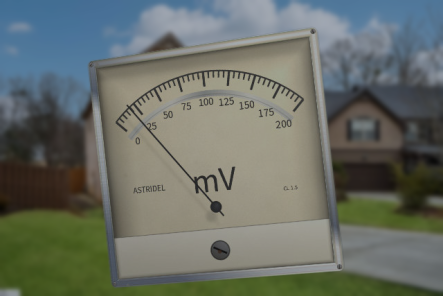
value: **20** mV
